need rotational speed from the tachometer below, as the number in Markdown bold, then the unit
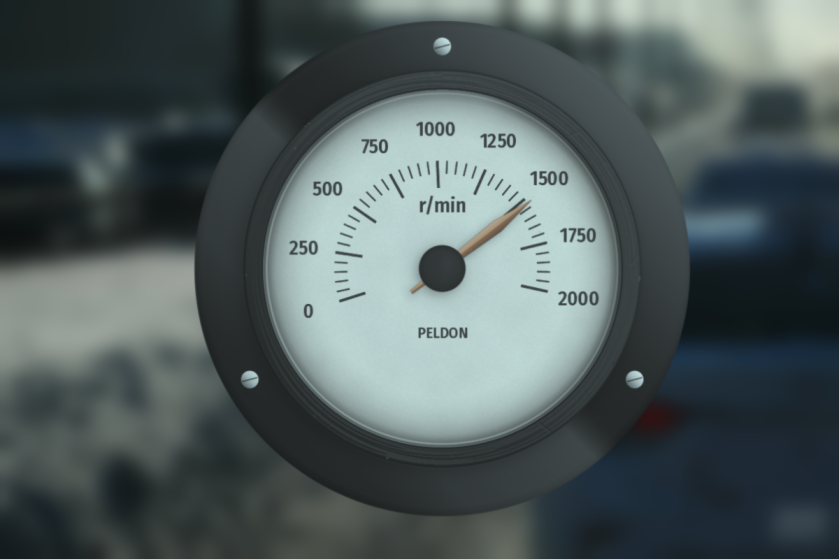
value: **1525** rpm
